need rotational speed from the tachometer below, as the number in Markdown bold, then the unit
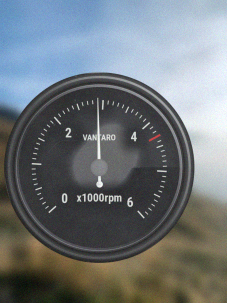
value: **2900** rpm
